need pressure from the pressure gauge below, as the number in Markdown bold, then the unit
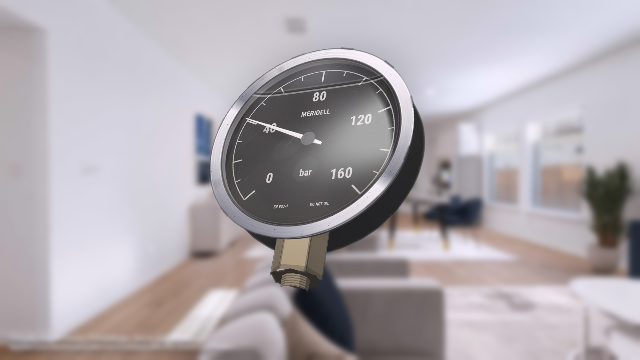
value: **40** bar
